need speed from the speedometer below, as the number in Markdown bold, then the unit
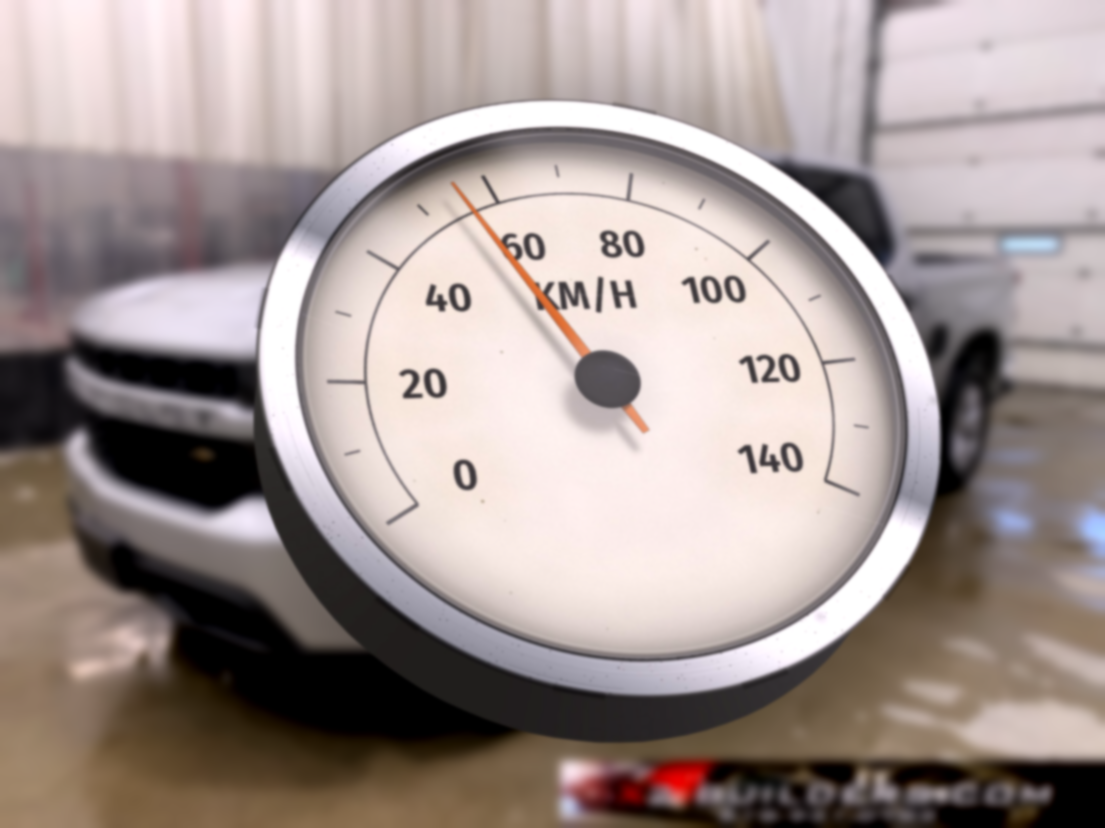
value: **55** km/h
